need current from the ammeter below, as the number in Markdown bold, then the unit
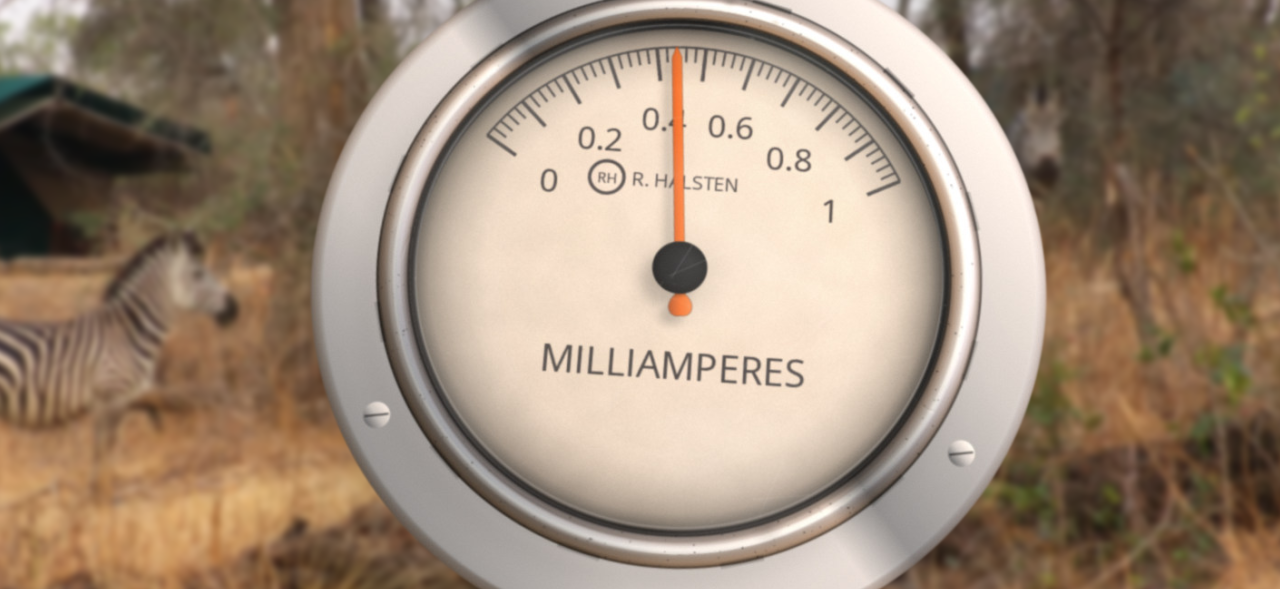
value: **0.44** mA
